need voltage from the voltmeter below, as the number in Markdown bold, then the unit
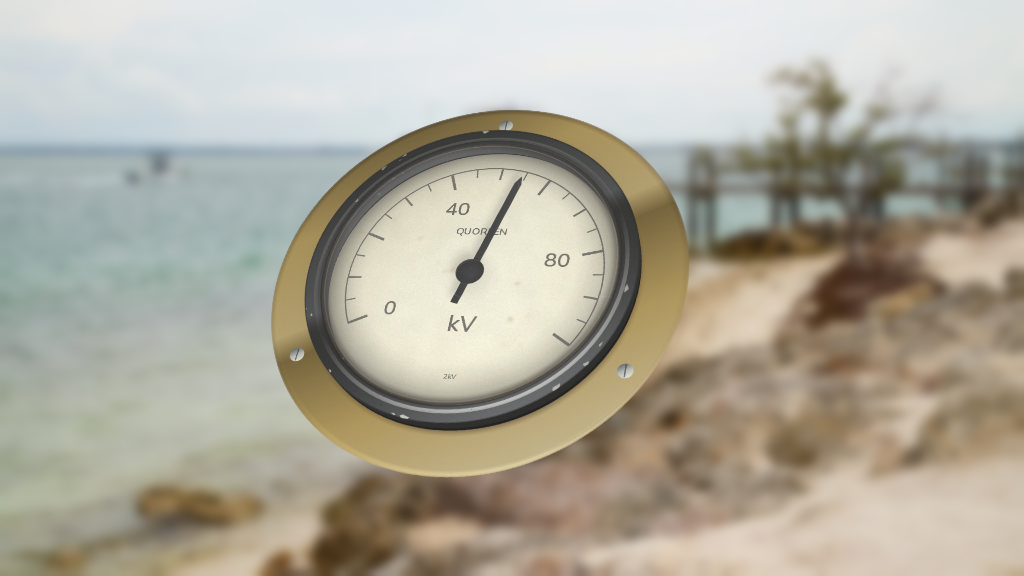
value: **55** kV
